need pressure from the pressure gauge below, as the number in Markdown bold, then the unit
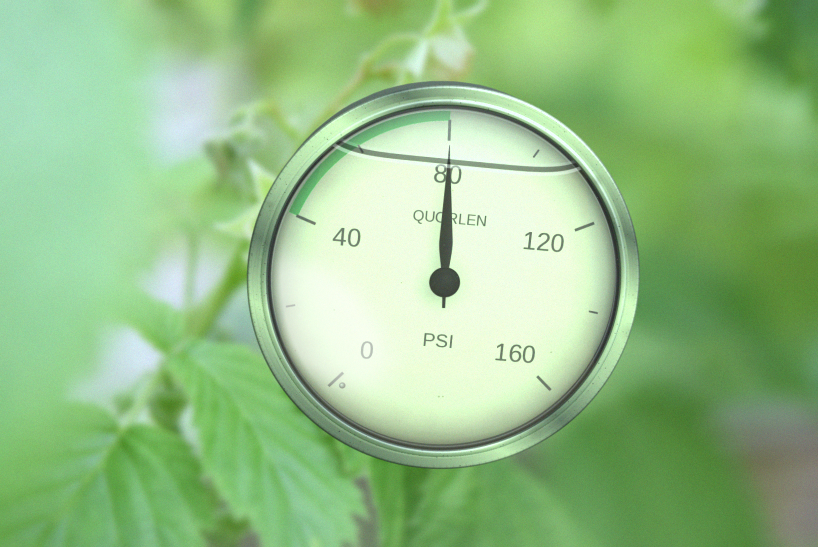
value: **80** psi
